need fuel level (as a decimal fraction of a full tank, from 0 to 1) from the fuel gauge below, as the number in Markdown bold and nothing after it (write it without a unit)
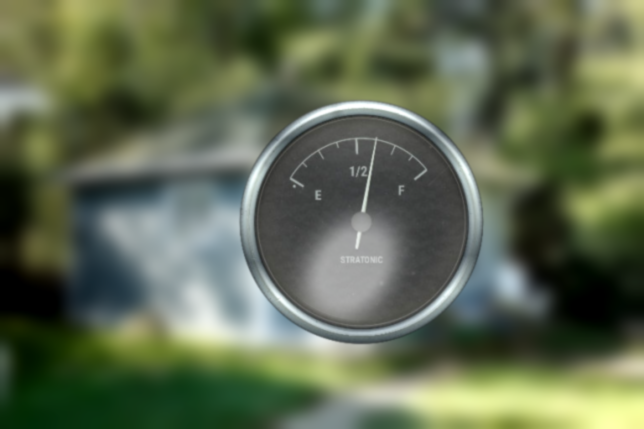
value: **0.625**
